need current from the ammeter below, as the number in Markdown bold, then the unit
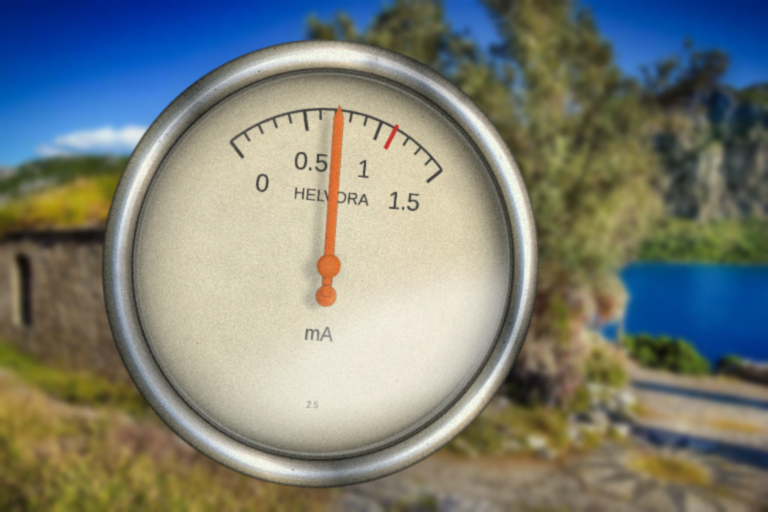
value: **0.7** mA
